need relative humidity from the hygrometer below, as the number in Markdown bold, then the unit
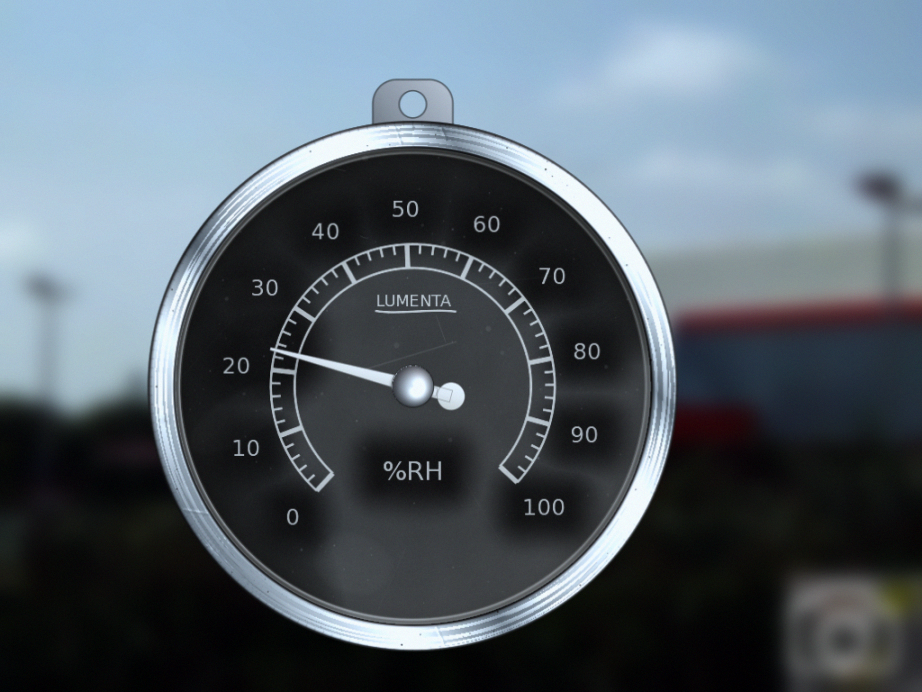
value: **23** %
